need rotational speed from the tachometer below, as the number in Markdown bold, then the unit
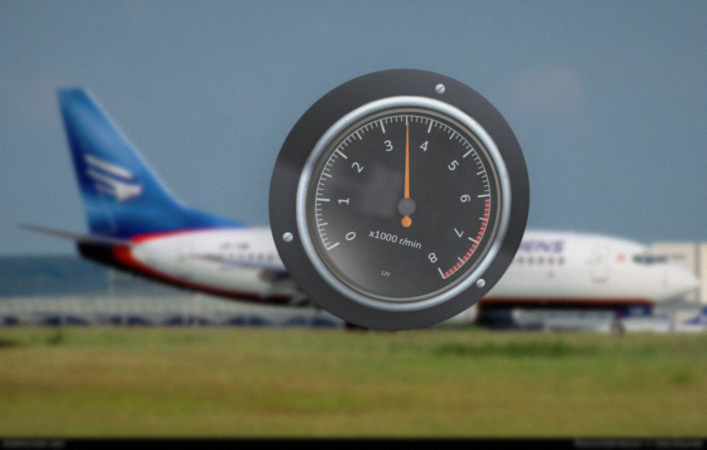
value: **3500** rpm
